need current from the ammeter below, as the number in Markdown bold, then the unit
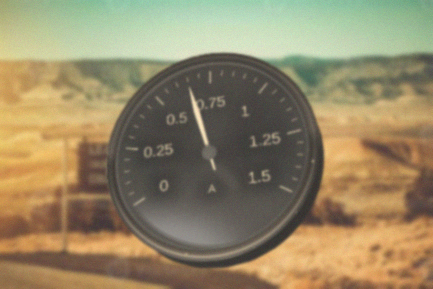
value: **0.65** A
